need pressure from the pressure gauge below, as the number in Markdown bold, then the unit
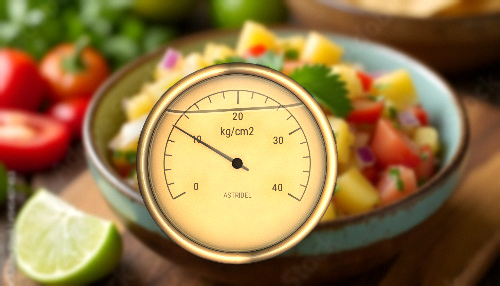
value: **10** kg/cm²
